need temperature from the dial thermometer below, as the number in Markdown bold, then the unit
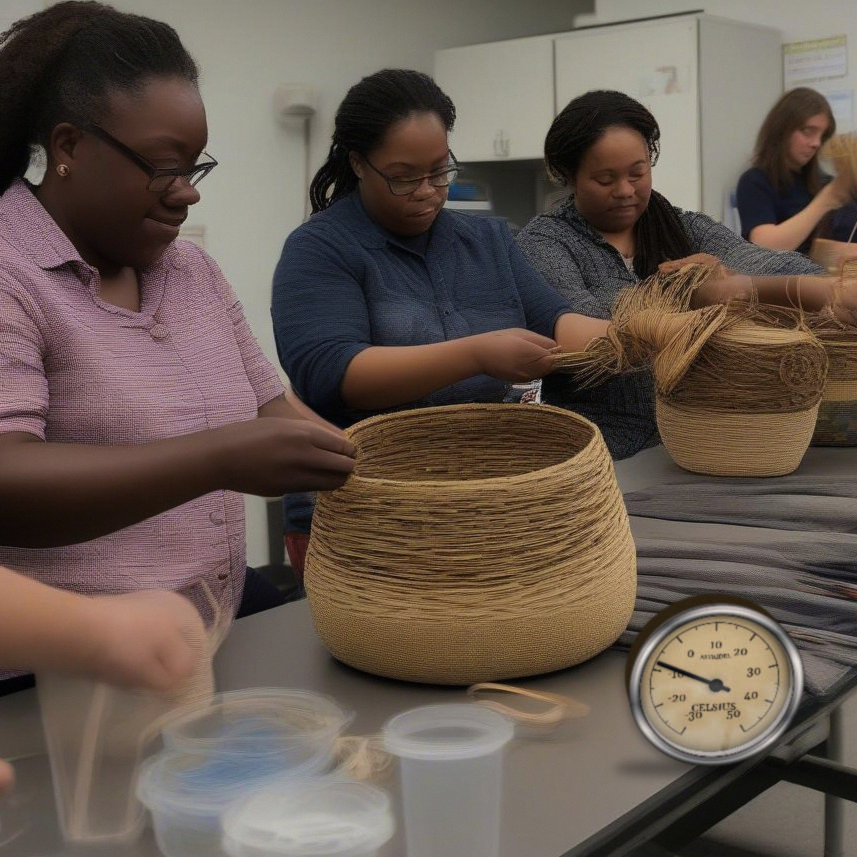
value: **-7.5** °C
